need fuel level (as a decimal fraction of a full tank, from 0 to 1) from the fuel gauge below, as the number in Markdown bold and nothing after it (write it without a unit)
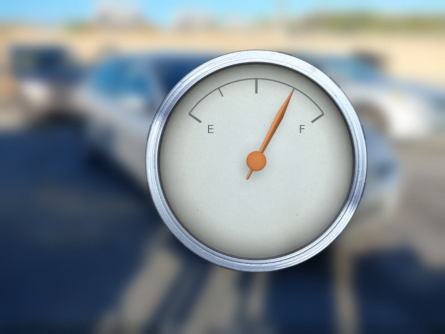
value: **0.75**
